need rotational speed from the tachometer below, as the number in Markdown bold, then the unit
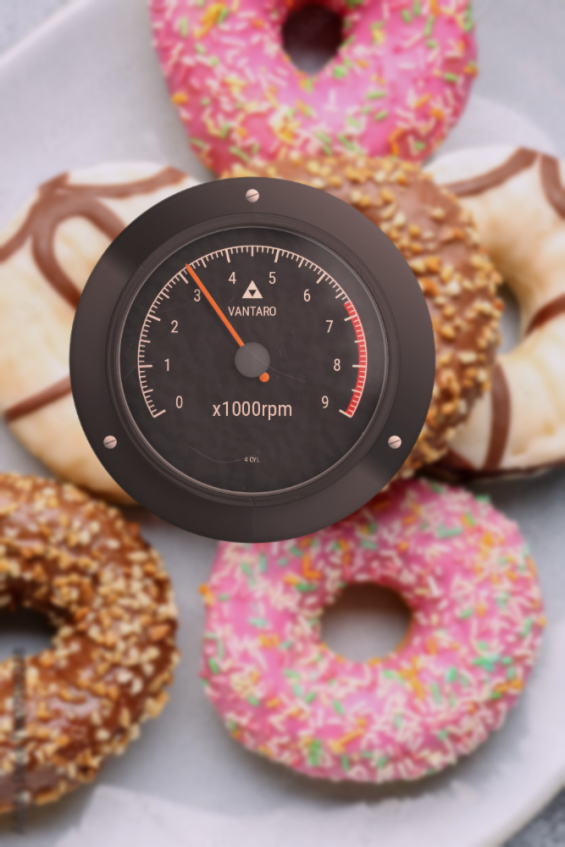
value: **3200** rpm
